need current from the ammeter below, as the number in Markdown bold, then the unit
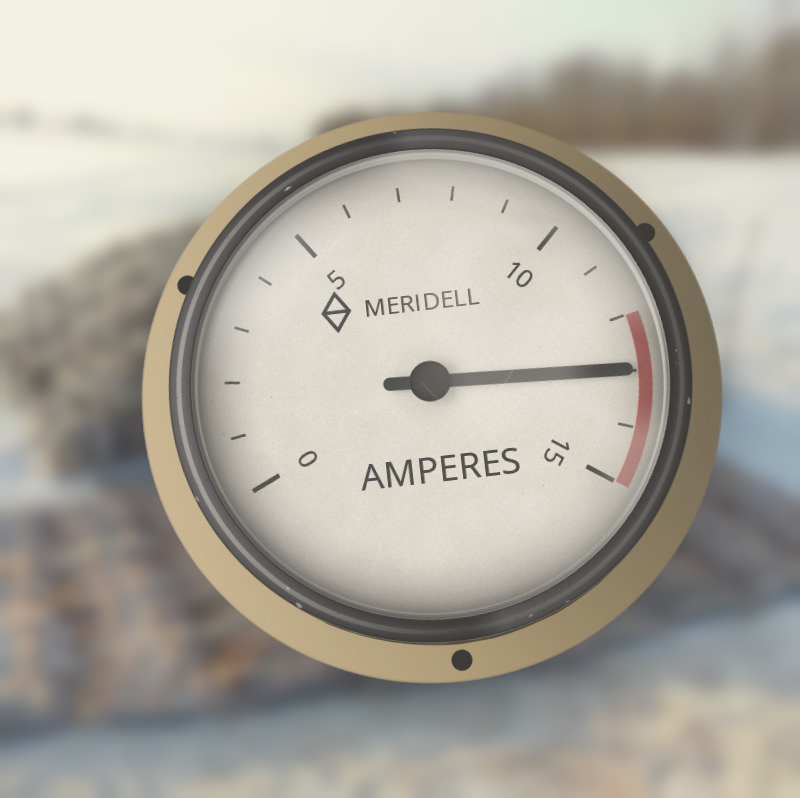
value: **13** A
